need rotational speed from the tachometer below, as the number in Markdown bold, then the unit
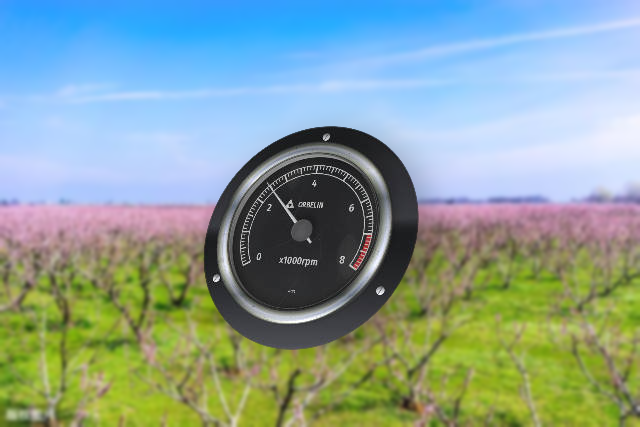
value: **2500** rpm
